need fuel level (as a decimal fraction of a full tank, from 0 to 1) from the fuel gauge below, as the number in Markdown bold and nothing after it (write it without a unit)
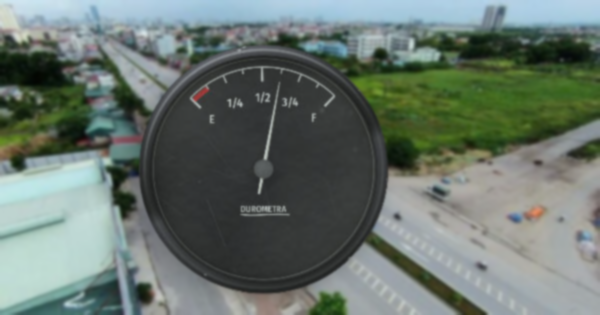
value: **0.625**
